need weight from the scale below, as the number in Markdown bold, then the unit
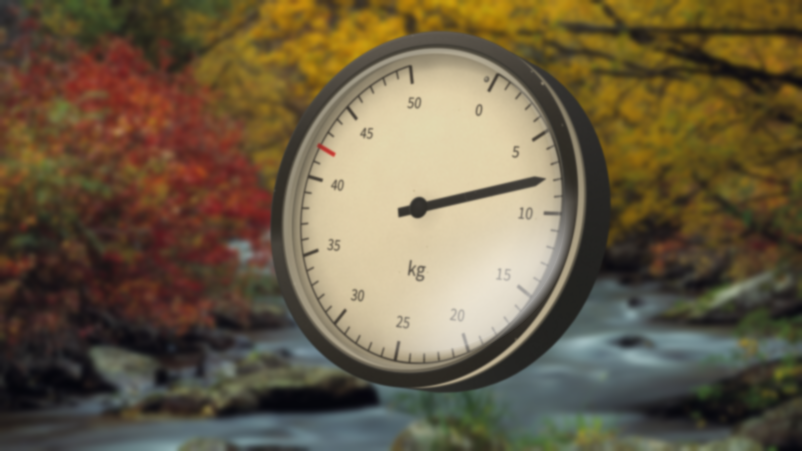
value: **8** kg
